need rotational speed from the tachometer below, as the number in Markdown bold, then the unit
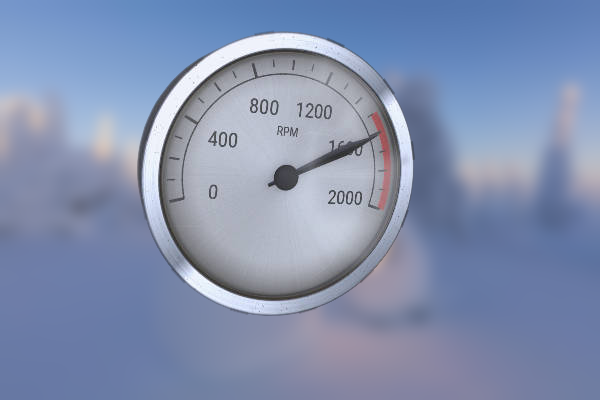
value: **1600** rpm
